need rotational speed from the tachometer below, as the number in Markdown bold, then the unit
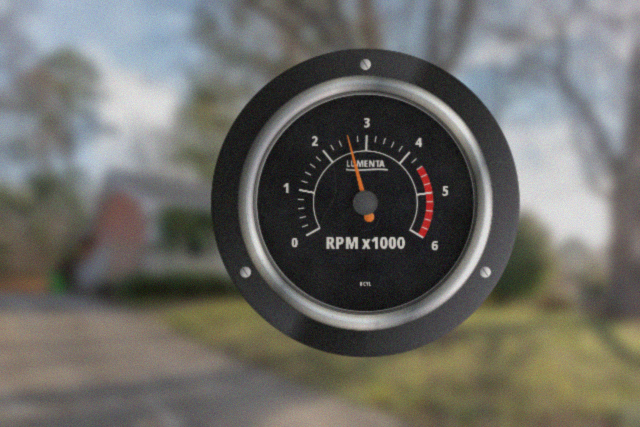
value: **2600** rpm
